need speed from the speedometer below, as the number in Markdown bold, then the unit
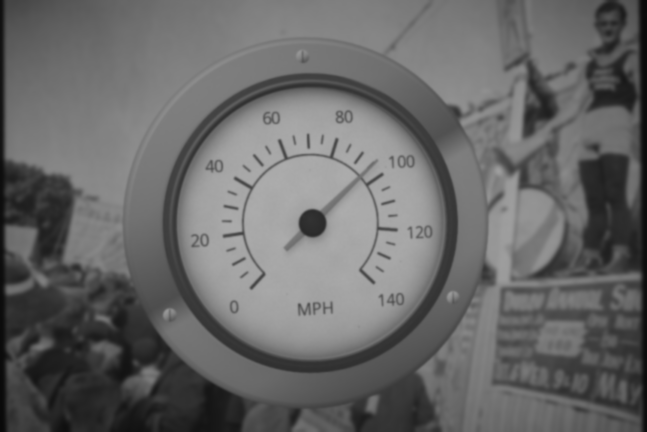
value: **95** mph
